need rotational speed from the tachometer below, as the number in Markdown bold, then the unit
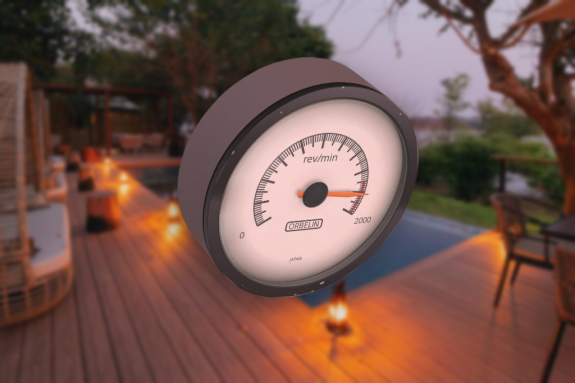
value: **1800** rpm
